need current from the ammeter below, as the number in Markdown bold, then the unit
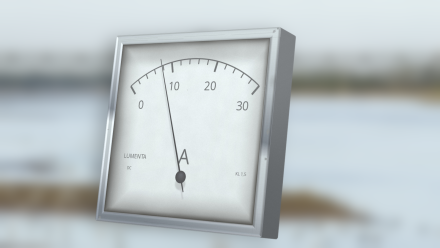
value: **8** A
